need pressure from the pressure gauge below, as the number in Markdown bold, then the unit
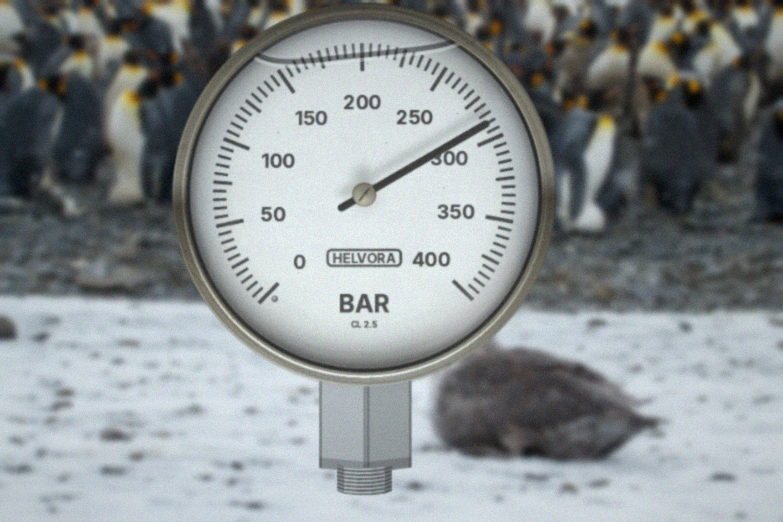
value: **290** bar
